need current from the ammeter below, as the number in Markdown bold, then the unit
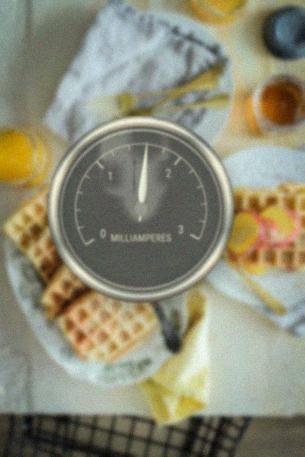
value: **1.6** mA
